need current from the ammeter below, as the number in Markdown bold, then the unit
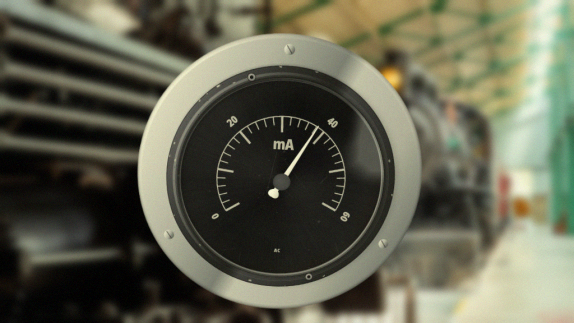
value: **38** mA
